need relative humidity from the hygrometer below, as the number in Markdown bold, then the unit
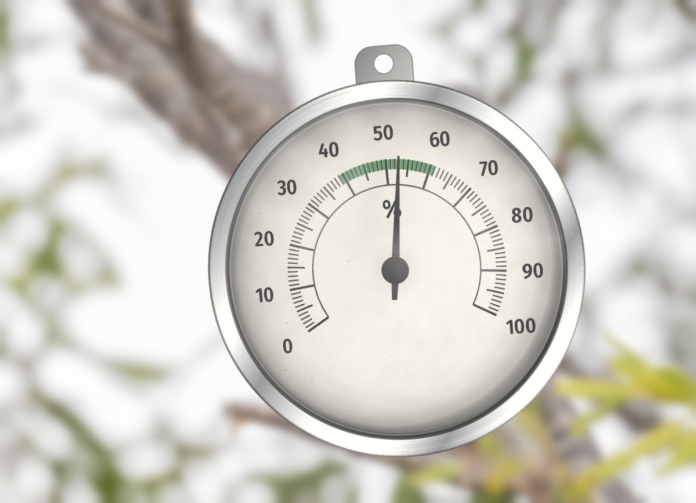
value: **53** %
